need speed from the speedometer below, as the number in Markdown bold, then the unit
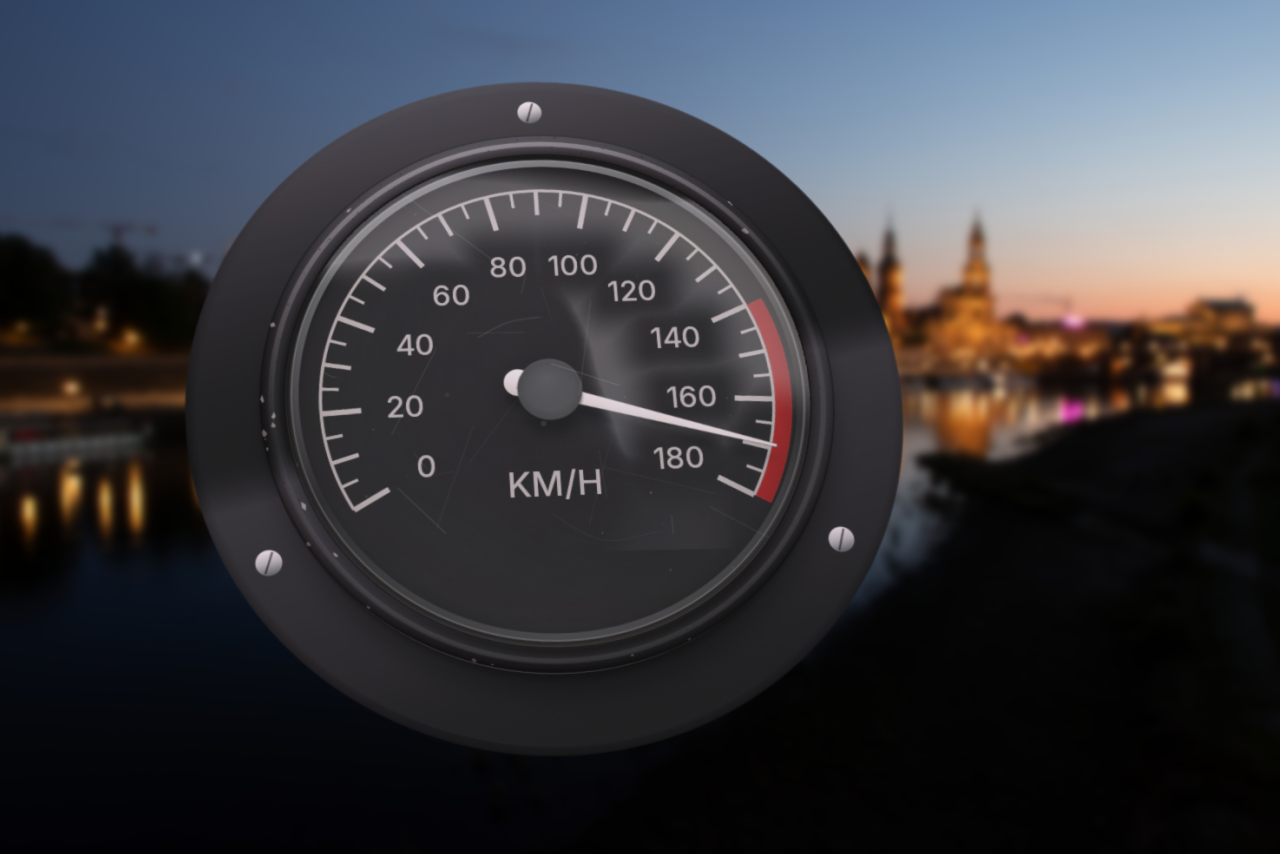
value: **170** km/h
